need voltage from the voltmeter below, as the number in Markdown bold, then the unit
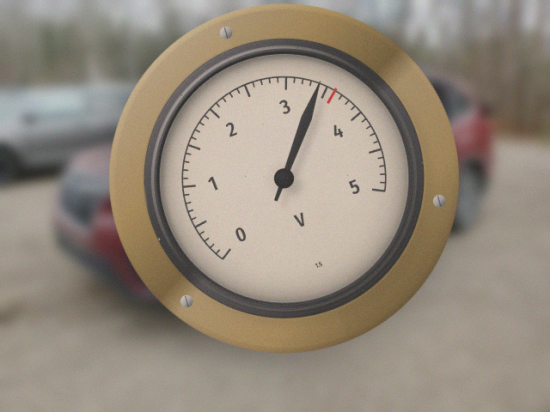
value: **3.4** V
